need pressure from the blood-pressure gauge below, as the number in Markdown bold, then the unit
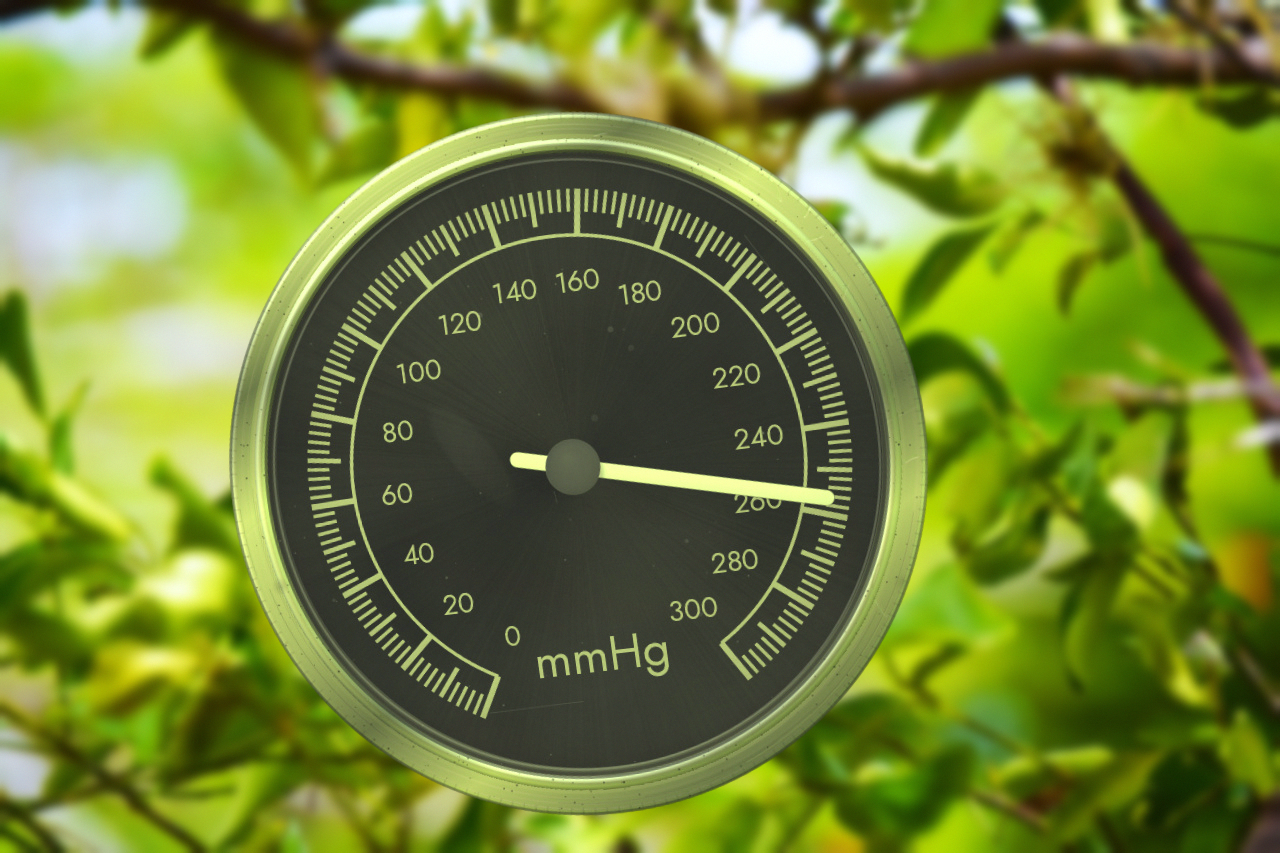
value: **256** mmHg
